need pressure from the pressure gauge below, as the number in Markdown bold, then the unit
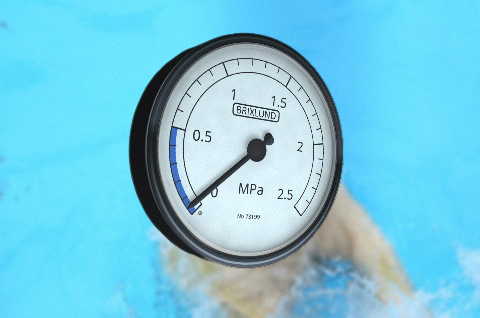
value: **0.05** MPa
